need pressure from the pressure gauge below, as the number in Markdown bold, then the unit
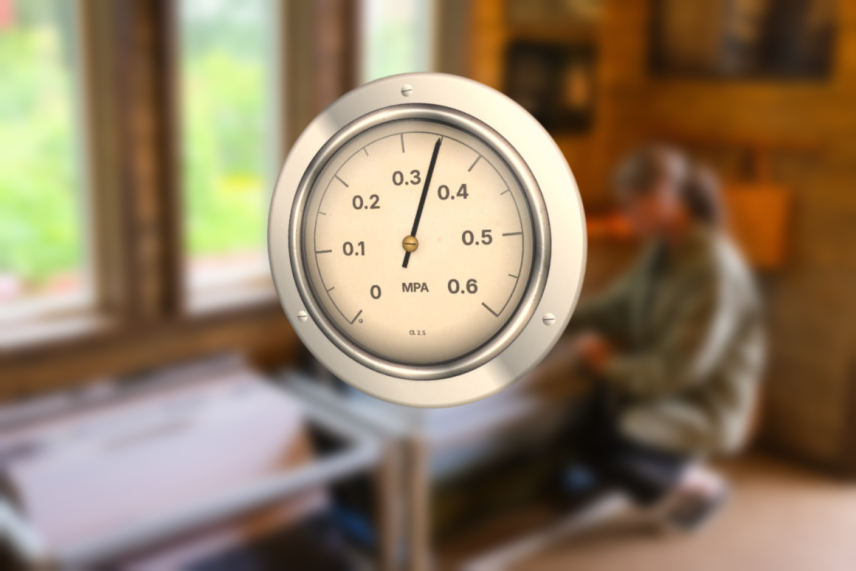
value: **0.35** MPa
